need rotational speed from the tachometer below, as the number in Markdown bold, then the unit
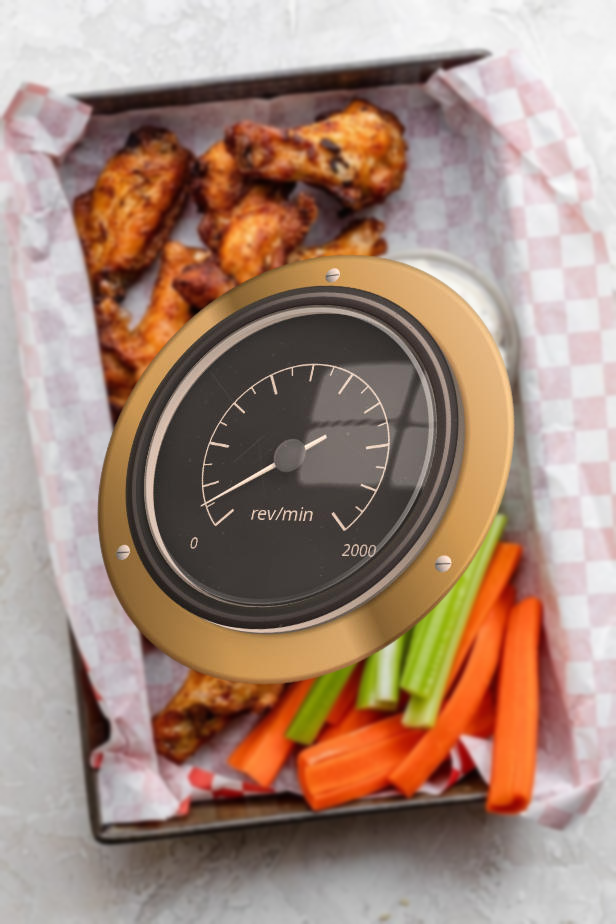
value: **100** rpm
